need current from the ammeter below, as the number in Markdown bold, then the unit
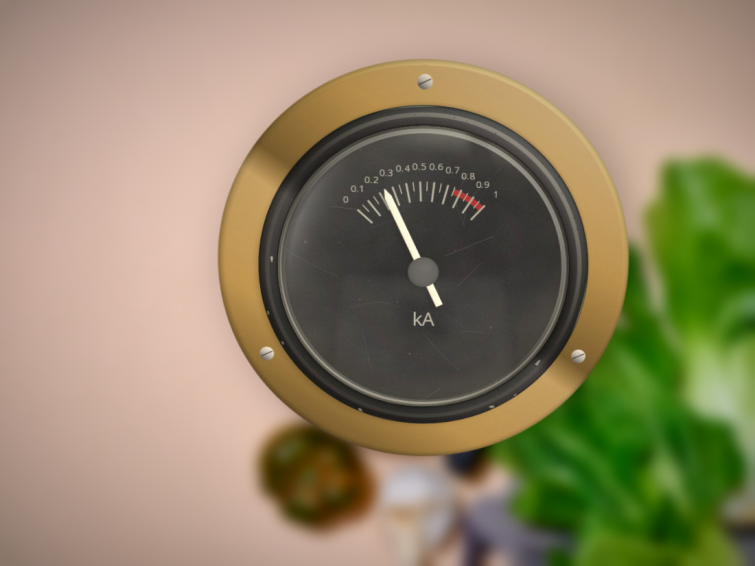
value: **0.25** kA
